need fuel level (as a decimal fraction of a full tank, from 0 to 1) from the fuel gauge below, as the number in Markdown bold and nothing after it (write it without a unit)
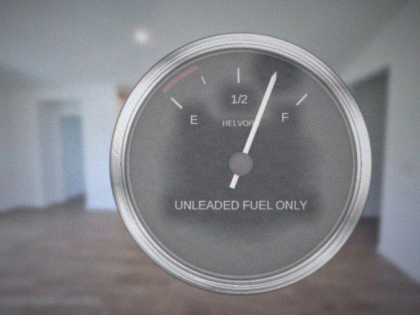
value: **0.75**
